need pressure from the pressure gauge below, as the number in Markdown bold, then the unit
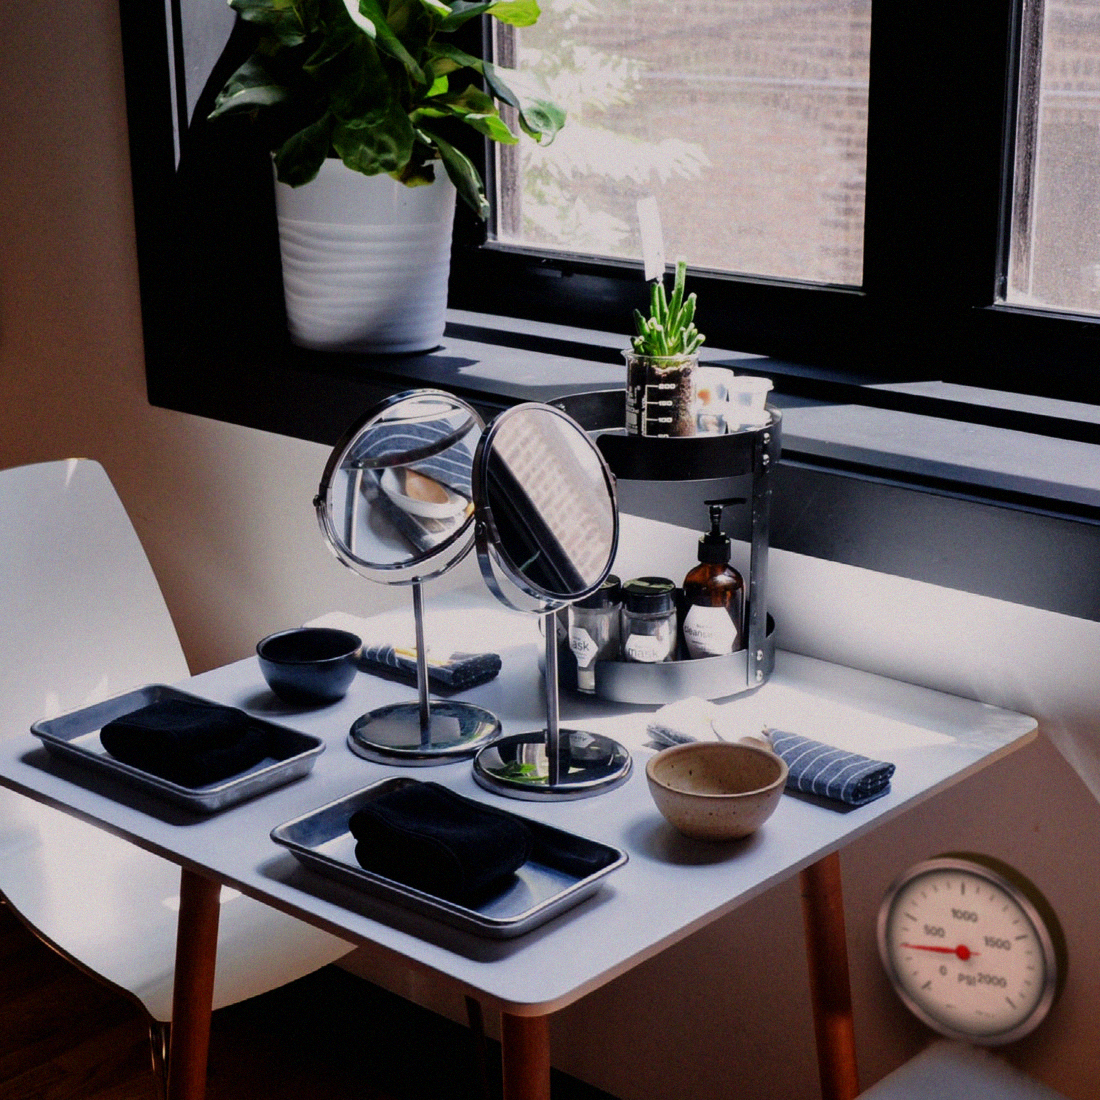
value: **300** psi
